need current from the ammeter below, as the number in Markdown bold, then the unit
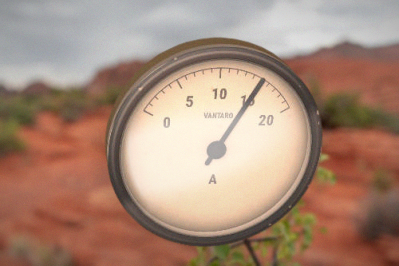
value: **15** A
